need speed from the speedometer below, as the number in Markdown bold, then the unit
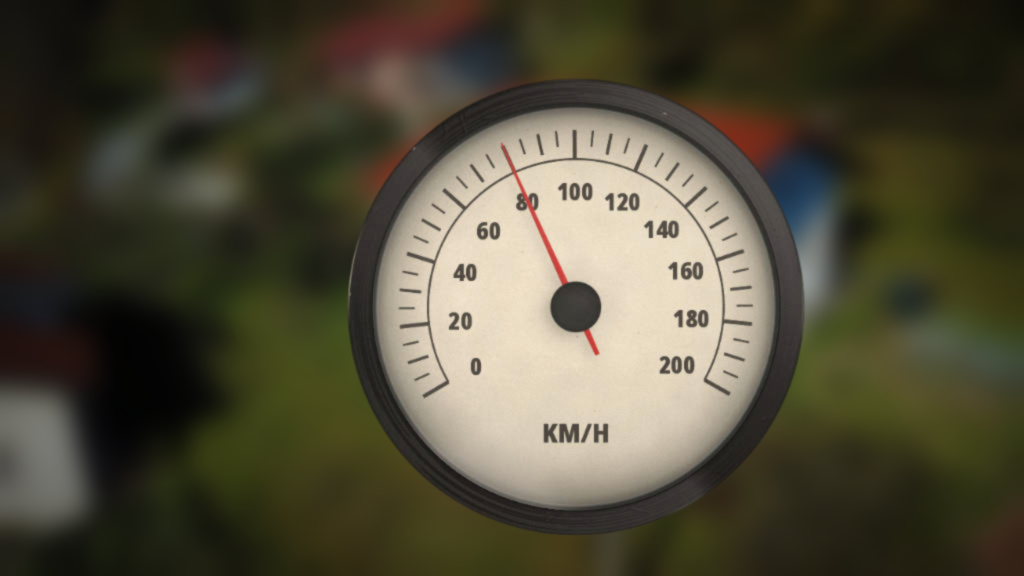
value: **80** km/h
